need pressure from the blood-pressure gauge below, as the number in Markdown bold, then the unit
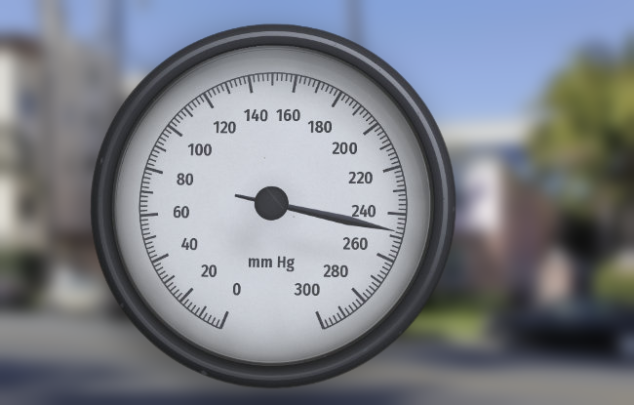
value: **248** mmHg
